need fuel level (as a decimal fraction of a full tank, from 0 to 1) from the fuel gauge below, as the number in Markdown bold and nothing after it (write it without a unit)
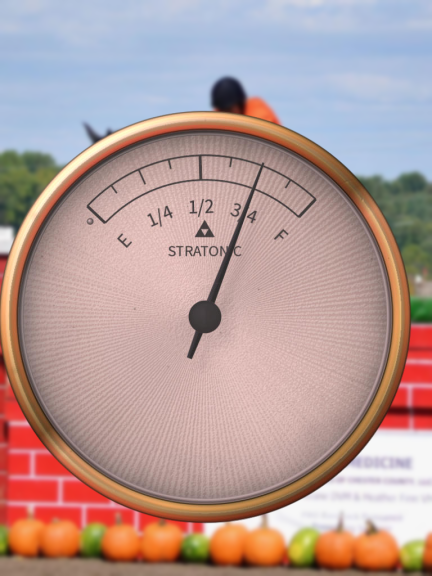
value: **0.75**
